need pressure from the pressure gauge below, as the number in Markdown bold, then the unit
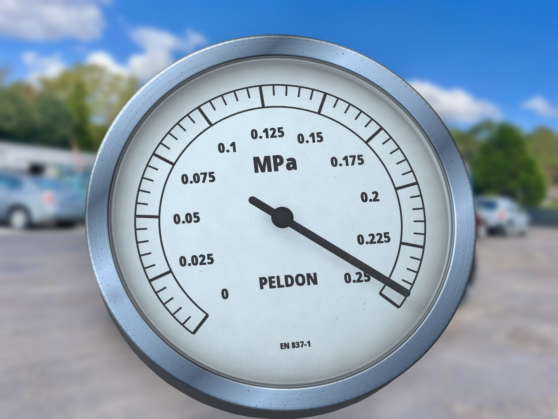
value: **0.245** MPa
